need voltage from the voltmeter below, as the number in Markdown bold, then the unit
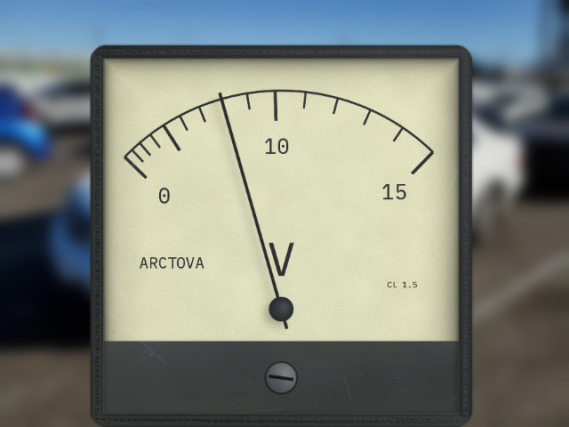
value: **8** V
